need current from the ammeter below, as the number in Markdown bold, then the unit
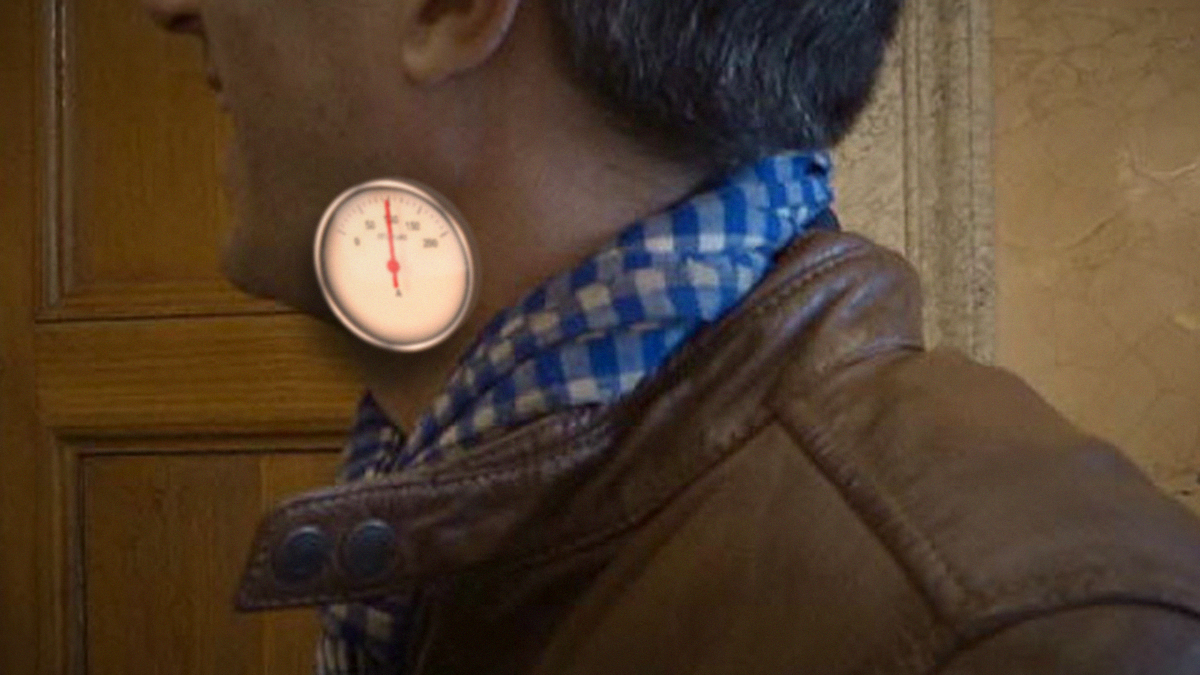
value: **100** A
